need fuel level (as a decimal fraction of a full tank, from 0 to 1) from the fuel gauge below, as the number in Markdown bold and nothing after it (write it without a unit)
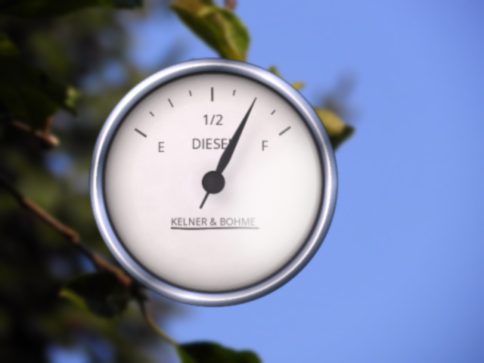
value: **0.75**
